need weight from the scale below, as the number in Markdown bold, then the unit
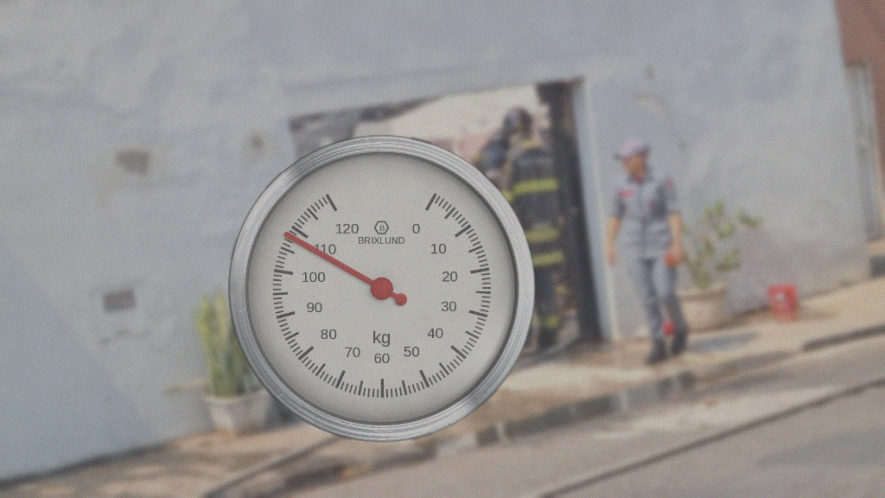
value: **108** kg
